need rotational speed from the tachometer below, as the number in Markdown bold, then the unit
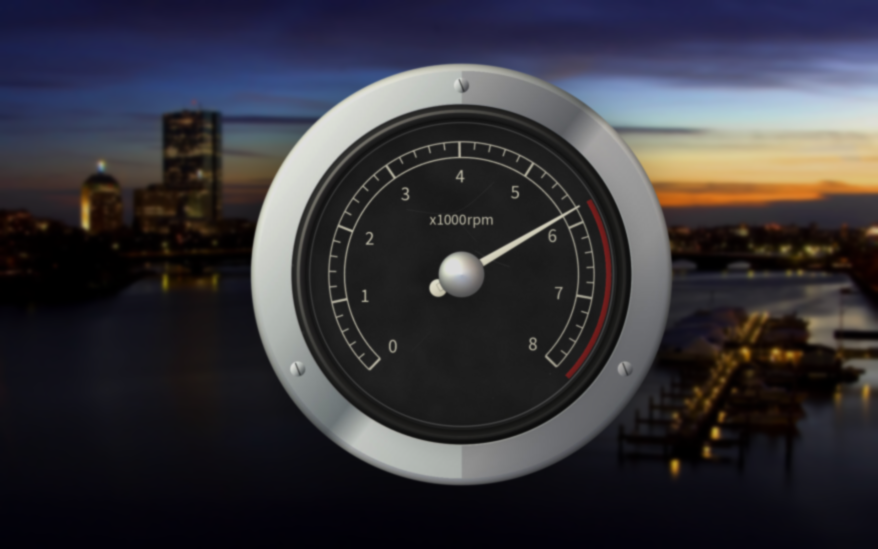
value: **5800** rpm
